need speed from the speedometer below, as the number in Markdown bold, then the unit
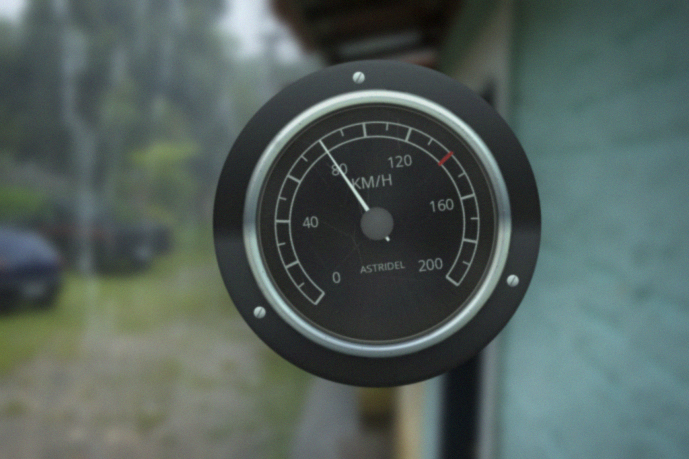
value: **80** km/h
